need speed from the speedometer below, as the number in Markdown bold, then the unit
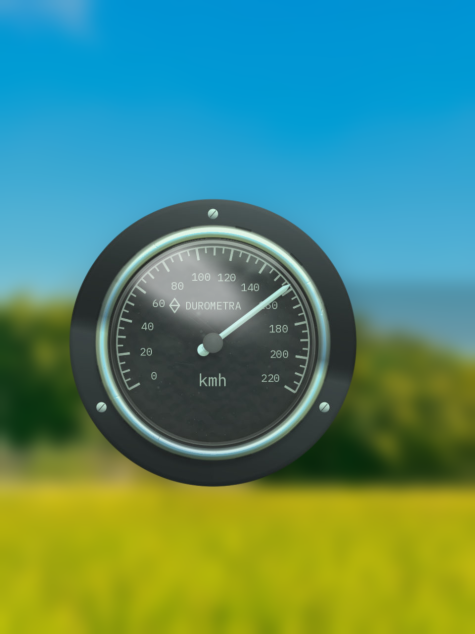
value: **157.5** km/h
